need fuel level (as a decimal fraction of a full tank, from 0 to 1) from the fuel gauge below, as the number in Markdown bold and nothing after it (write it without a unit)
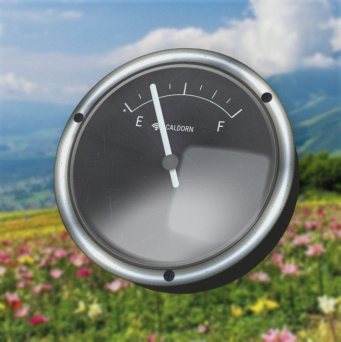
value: **0.25**
